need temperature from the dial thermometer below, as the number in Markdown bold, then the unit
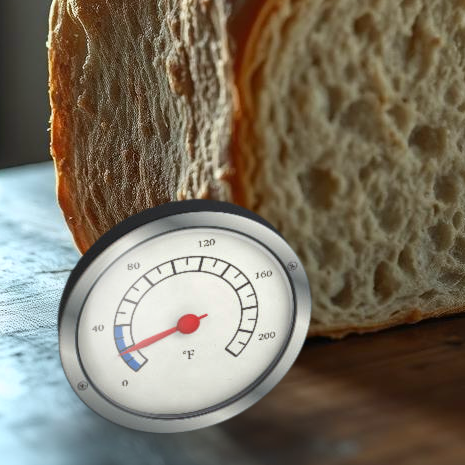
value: **20** °F
